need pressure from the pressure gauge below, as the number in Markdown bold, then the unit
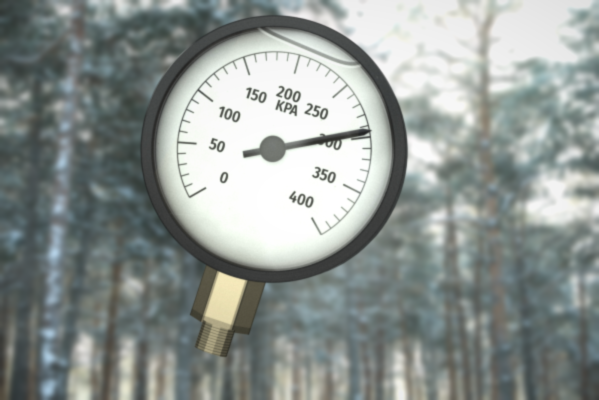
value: **295** kPa
